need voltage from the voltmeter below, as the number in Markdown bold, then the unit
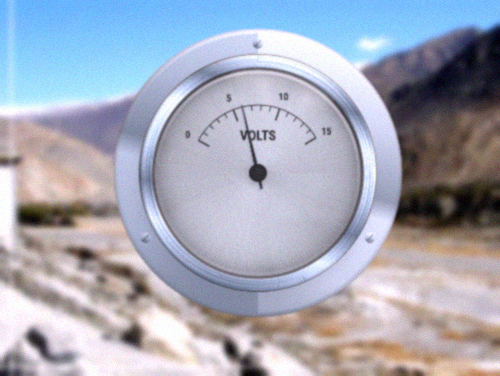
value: **6** V
